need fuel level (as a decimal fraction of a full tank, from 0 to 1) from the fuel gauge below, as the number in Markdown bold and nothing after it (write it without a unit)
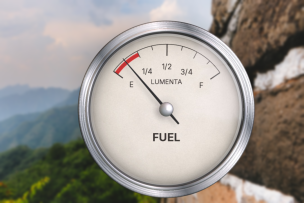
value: **0.125**
